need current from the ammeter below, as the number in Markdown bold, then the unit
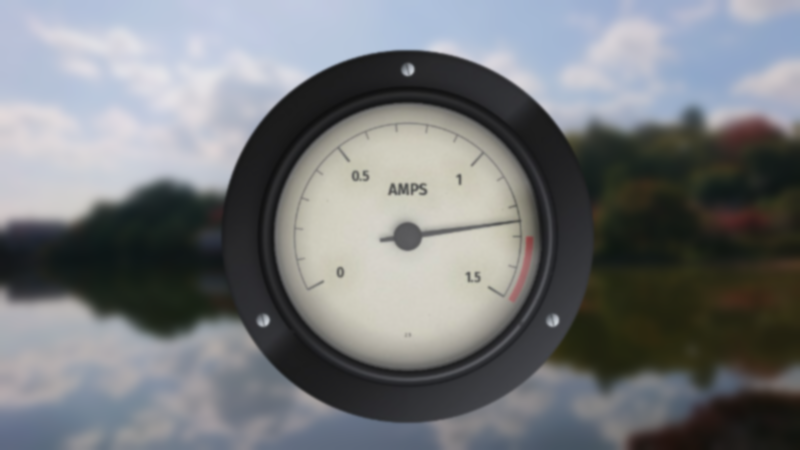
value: **1.25** A
